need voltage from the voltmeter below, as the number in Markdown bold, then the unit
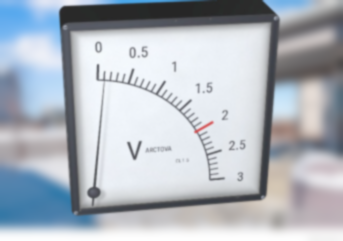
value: **0.1** V
